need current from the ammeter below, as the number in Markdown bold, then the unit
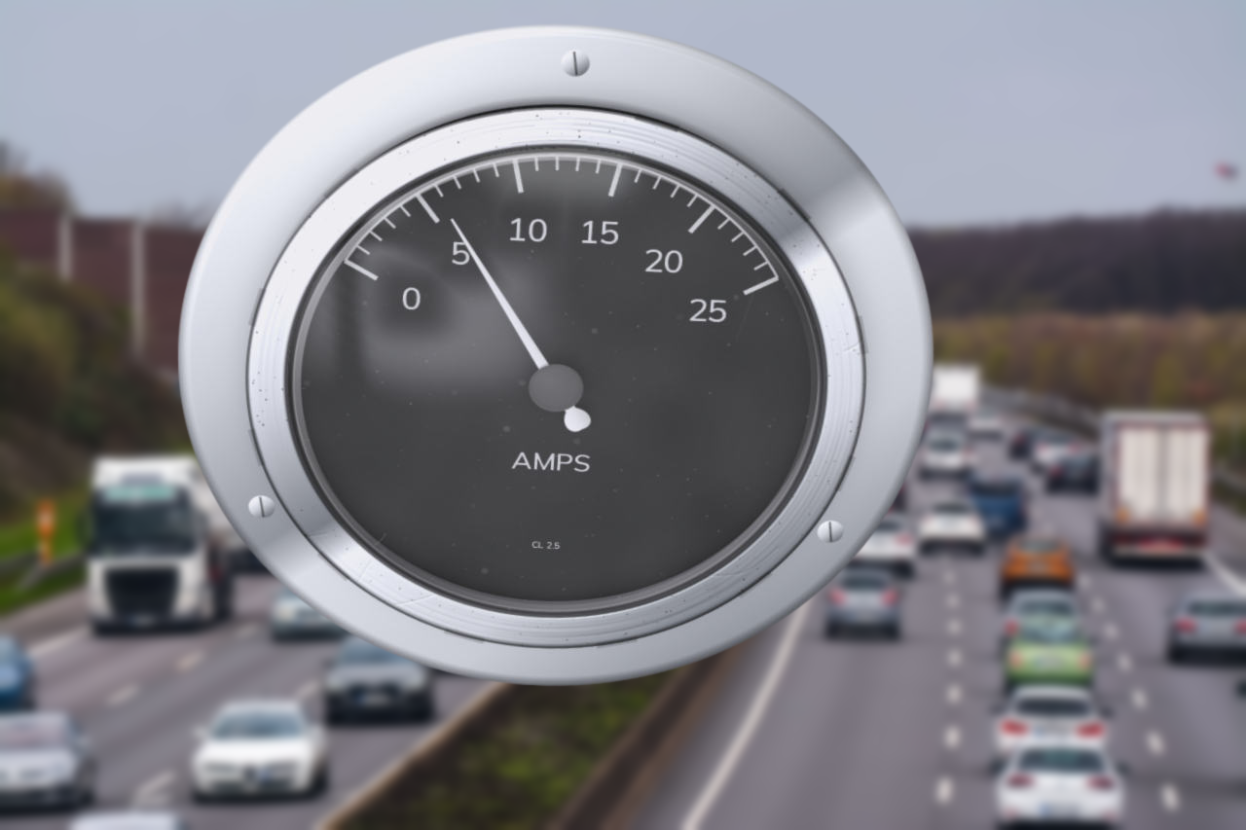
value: **6** A
